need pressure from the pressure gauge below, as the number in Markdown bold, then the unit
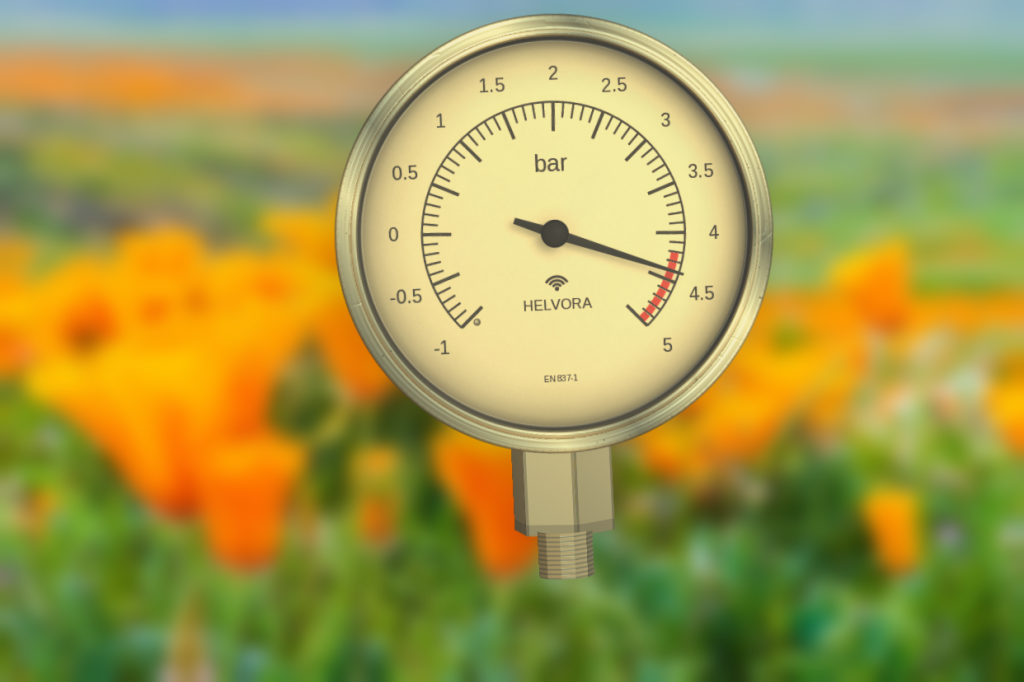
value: **4.4** bar
